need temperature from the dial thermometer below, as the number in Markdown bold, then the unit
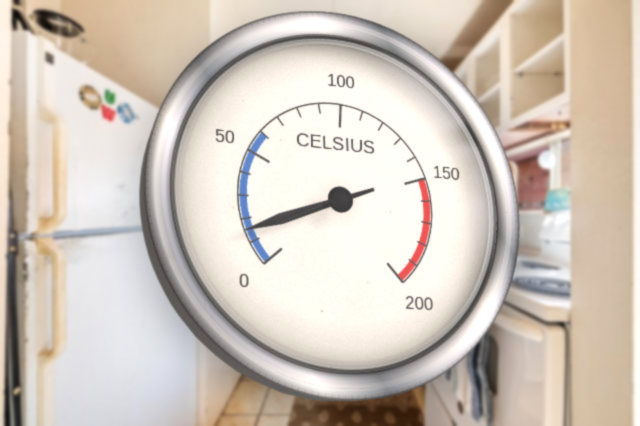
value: **15** °C
